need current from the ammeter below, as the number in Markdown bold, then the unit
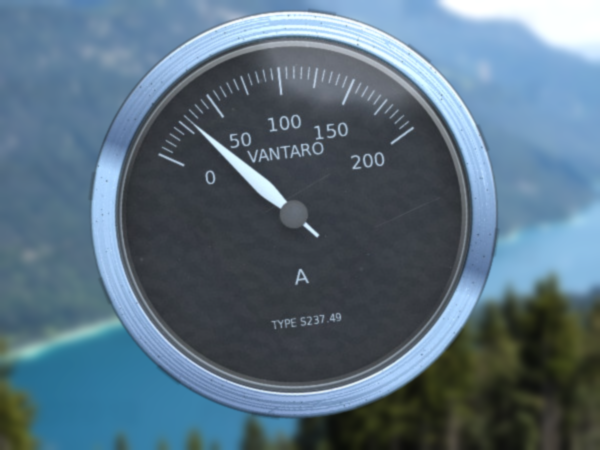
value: **30** A
